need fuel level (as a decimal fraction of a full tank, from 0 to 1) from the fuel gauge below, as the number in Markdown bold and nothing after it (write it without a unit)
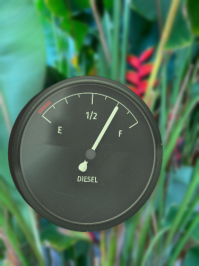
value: **0.75**
